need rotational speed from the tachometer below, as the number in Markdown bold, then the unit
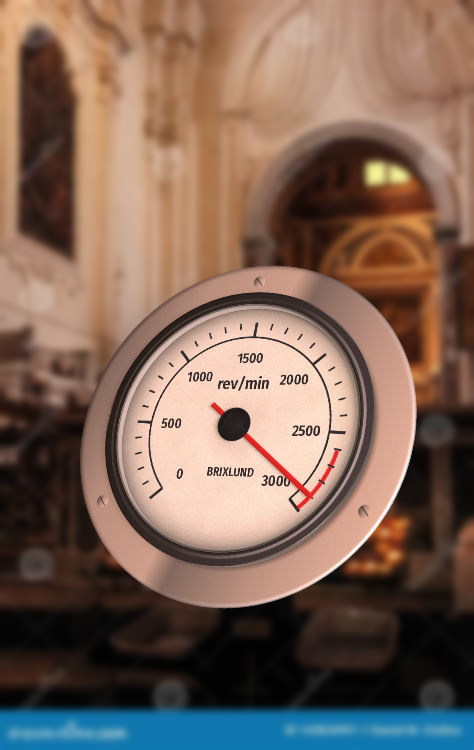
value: **2900** rpm
